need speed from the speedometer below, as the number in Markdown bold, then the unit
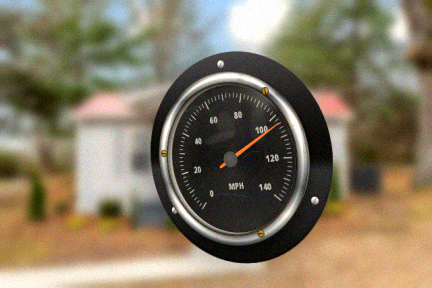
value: **104** mph
